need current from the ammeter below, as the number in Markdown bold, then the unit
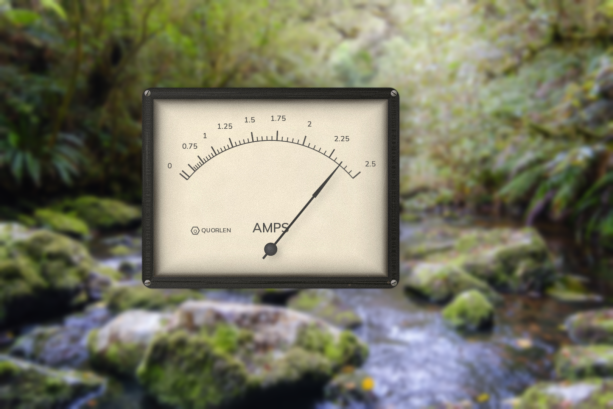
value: **2.35** A
